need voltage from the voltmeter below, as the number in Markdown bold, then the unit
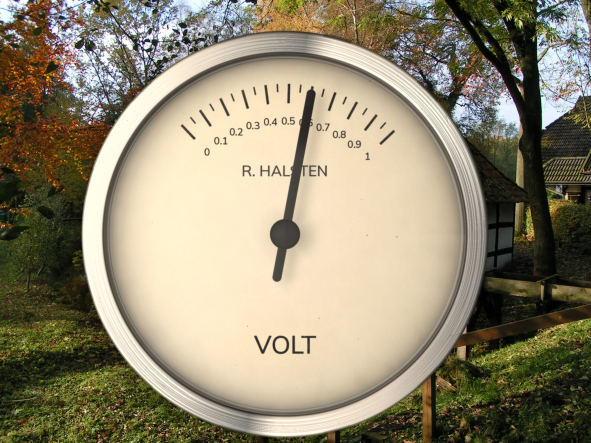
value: **0.6** V
